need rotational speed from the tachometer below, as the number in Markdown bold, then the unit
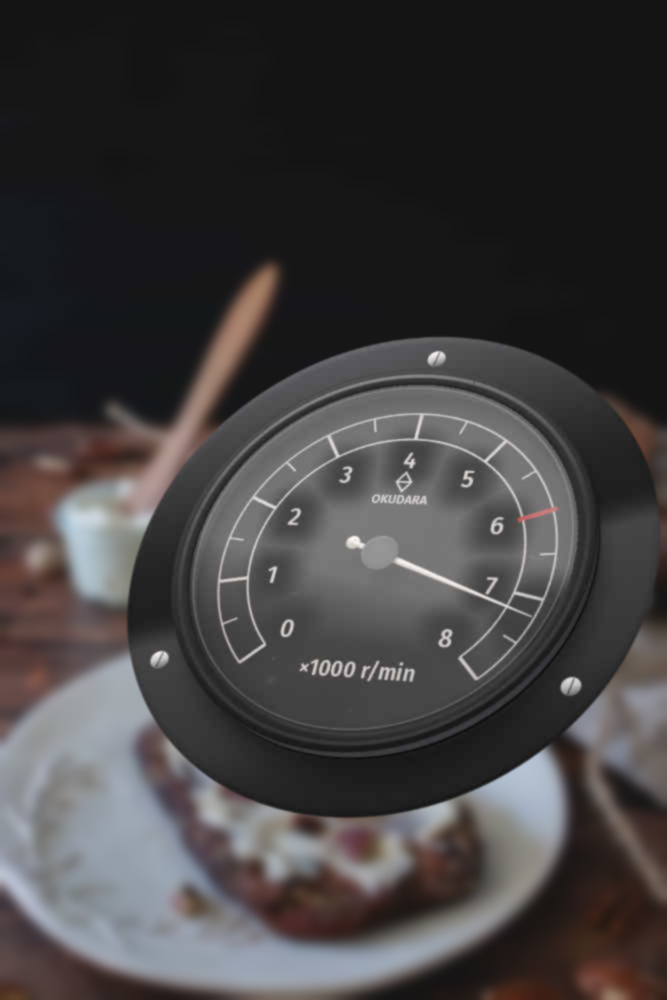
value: **7250** rpm
